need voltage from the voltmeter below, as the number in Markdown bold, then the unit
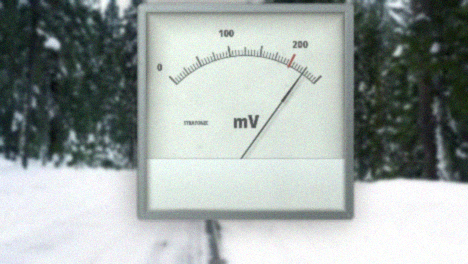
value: **225** mV
